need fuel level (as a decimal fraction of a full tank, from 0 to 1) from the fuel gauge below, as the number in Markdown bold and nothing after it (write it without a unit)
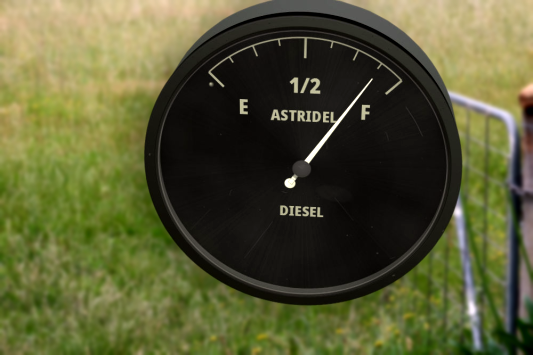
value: **0.875**
